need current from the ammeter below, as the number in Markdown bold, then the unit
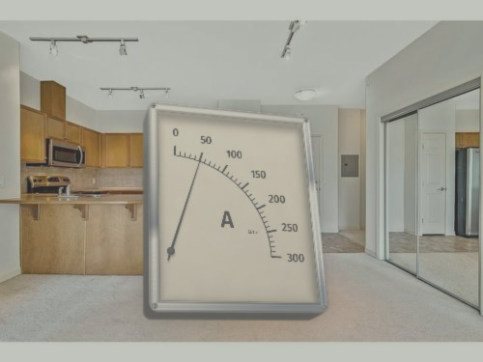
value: **50** A
